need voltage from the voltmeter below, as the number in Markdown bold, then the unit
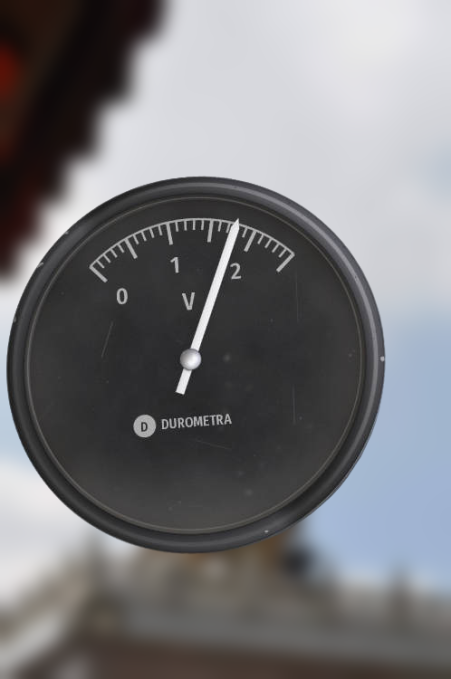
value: **1.8** V
